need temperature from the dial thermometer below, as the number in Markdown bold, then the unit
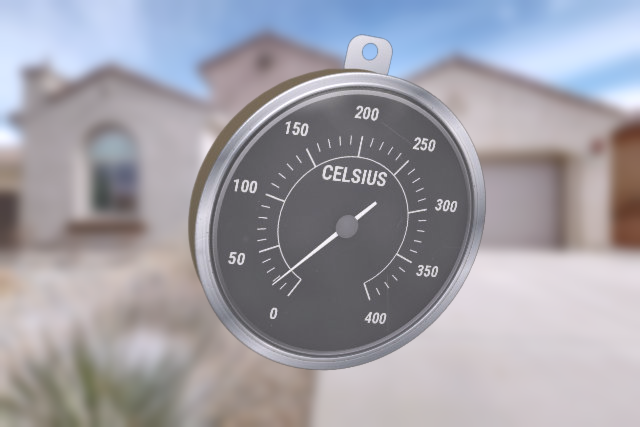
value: **20** °C
